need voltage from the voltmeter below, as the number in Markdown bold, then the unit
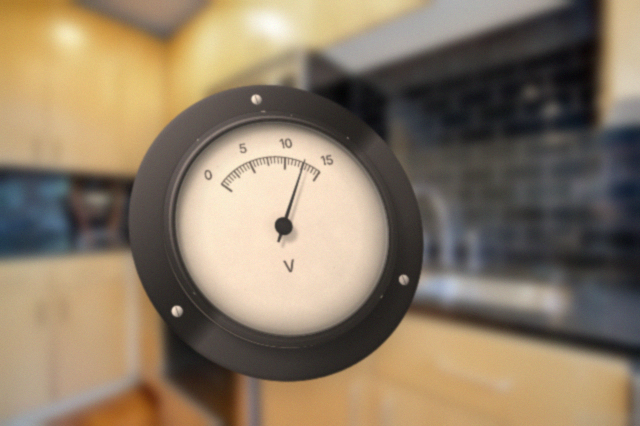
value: **12.5** V
